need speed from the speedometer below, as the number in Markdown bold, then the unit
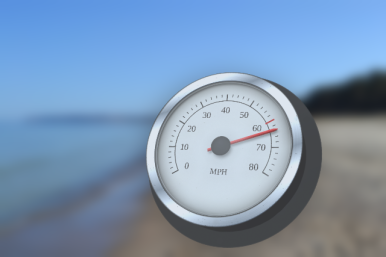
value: **64** mph
